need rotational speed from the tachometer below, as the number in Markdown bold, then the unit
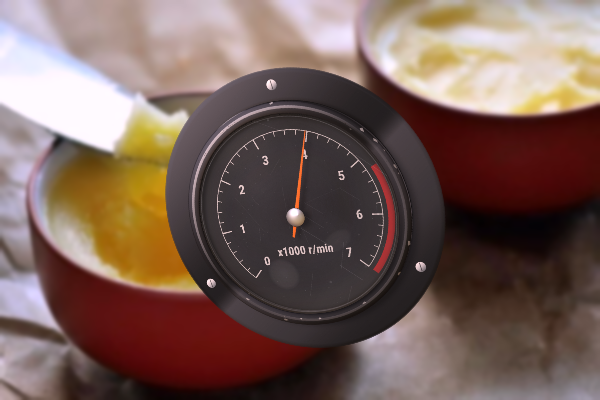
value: **4000** rpm
